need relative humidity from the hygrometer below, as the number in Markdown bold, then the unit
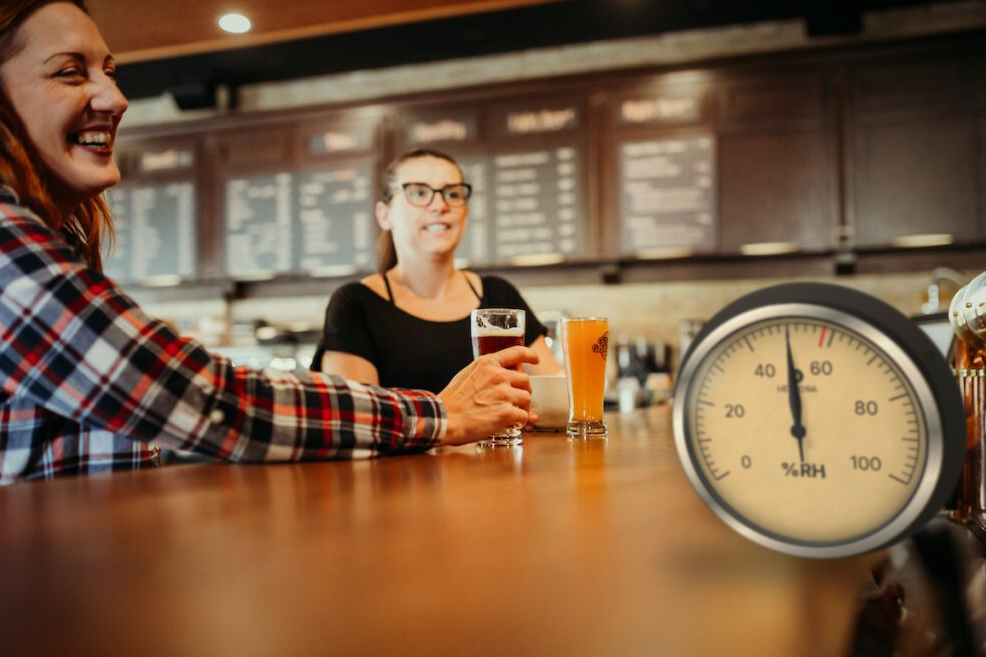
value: **50** %
